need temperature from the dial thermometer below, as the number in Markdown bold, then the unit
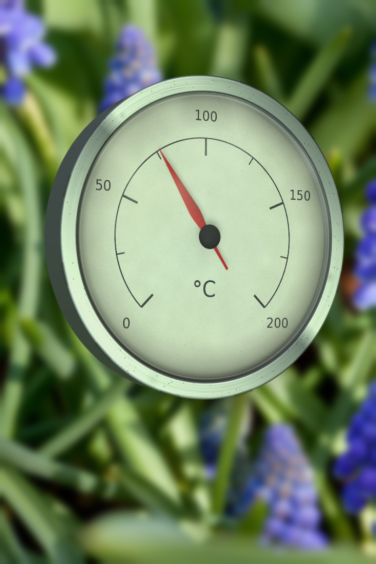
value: **75** °C
